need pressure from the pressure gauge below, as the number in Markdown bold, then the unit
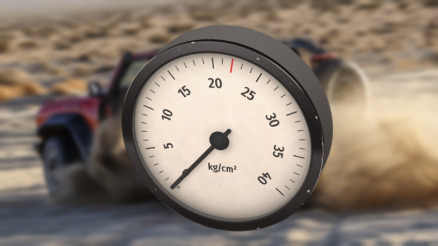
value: **0** kg/cm²
